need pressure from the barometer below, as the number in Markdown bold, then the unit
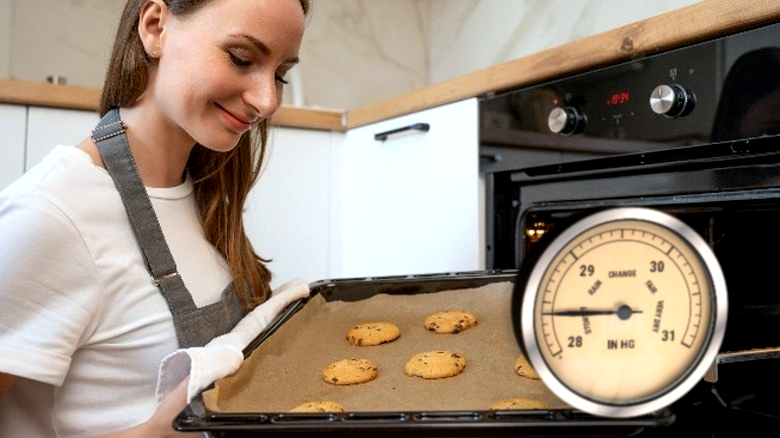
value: **28.4** inHg
